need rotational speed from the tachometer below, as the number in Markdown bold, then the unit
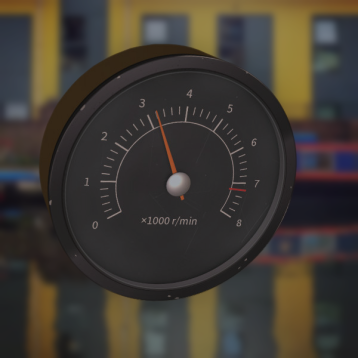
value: **3200** rpm
